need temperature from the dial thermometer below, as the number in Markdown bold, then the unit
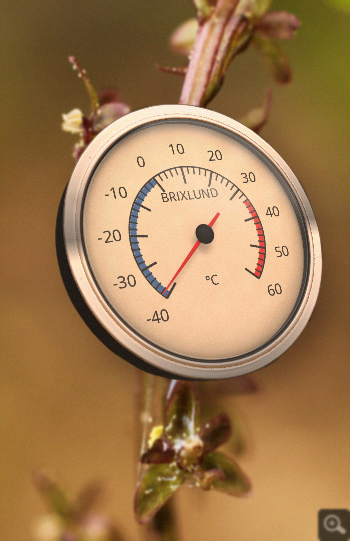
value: **-38** °C
